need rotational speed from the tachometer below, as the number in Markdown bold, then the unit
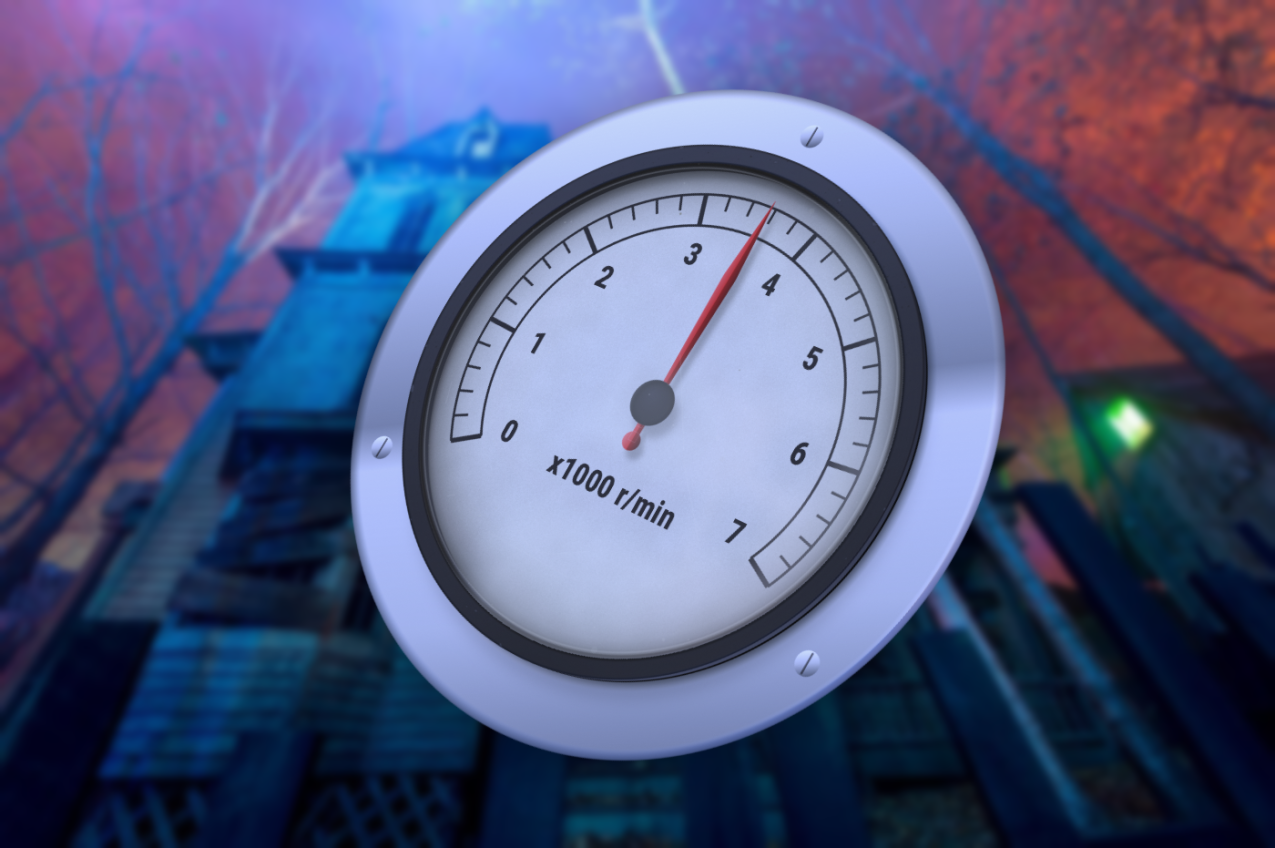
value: **3600** rpm
